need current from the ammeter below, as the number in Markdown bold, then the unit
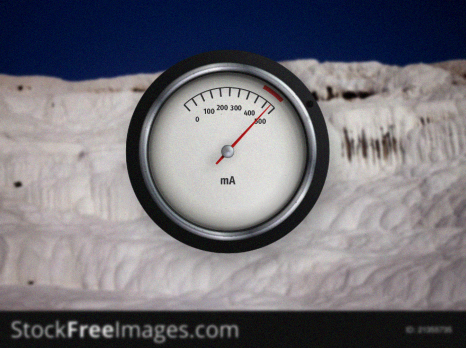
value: **475** mA
